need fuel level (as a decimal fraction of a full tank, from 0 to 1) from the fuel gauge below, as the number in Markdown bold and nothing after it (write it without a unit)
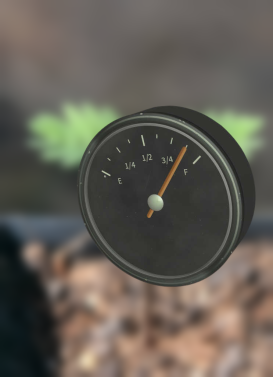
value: **0.875**
